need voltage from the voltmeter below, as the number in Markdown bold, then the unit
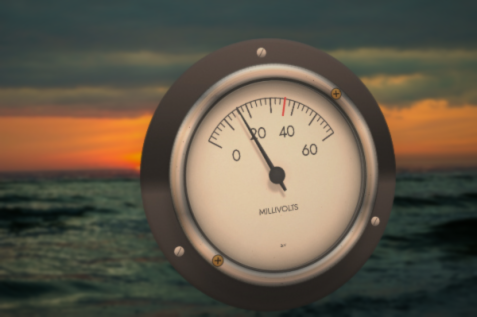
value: **16** mV
